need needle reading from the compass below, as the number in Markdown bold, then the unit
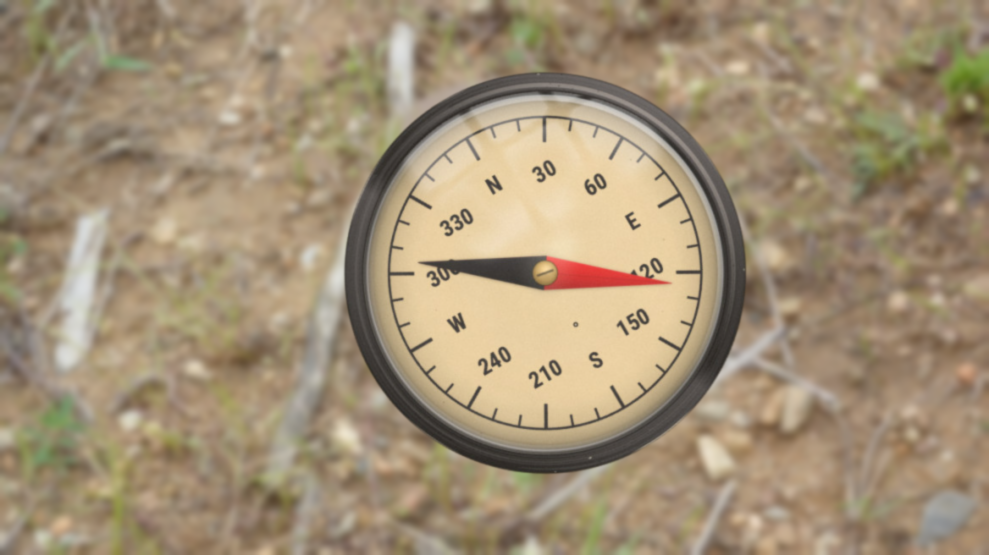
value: **125** °
